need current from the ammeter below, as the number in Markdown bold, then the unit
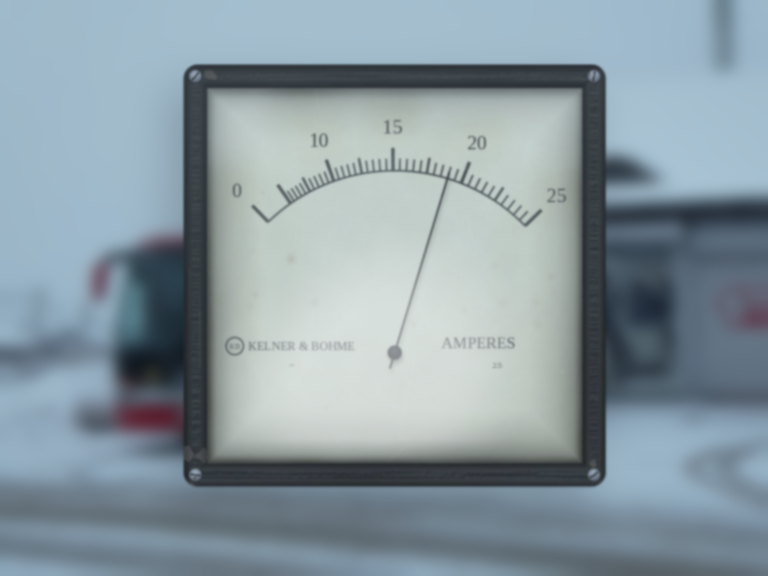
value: **19** A
